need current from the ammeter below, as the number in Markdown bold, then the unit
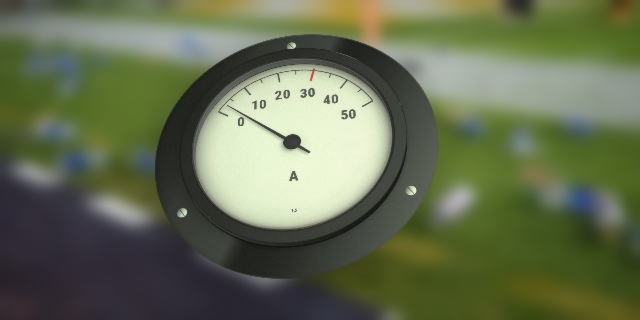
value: **2.5** A
